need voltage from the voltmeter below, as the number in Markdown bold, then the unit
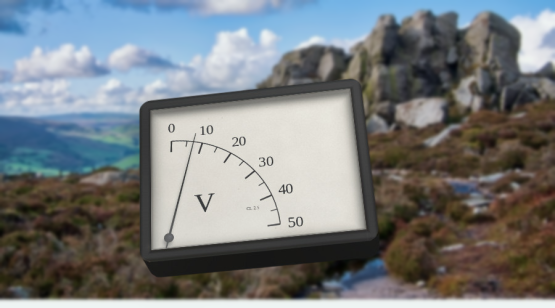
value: **7.5** V
